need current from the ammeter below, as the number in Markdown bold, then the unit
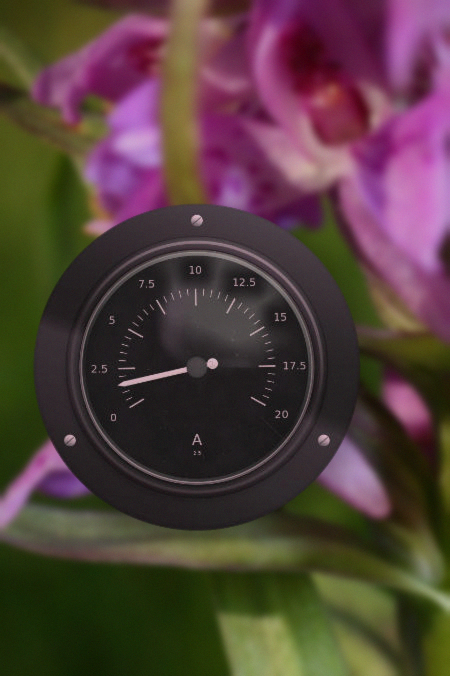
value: **1.5** A
